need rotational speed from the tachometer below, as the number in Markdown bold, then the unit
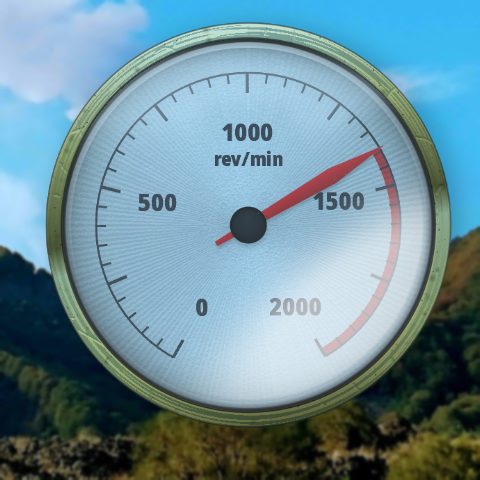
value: **1400** rpm
